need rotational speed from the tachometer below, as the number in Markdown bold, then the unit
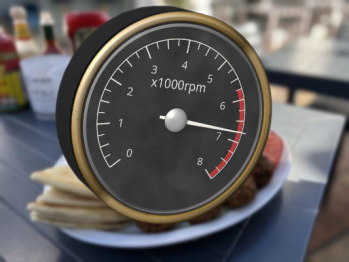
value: **6750** rpm
